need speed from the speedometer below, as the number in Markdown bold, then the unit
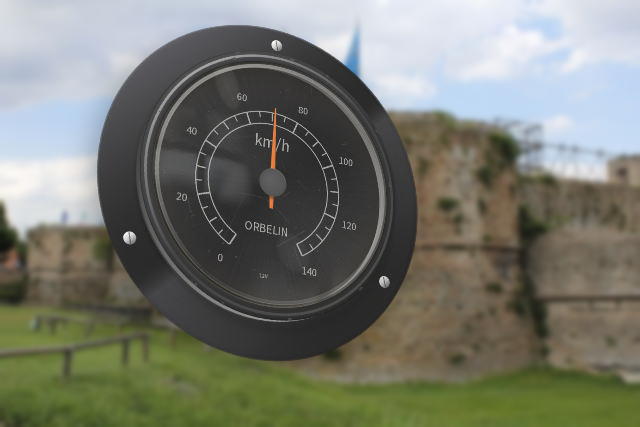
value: **70** km/h
